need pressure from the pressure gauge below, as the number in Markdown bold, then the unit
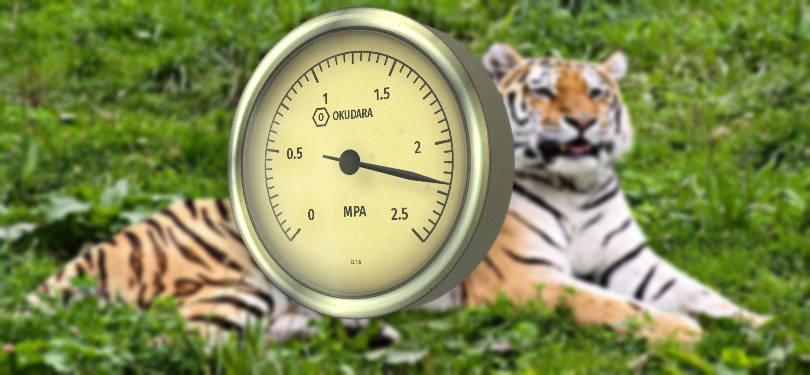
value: **2.2** MPa
